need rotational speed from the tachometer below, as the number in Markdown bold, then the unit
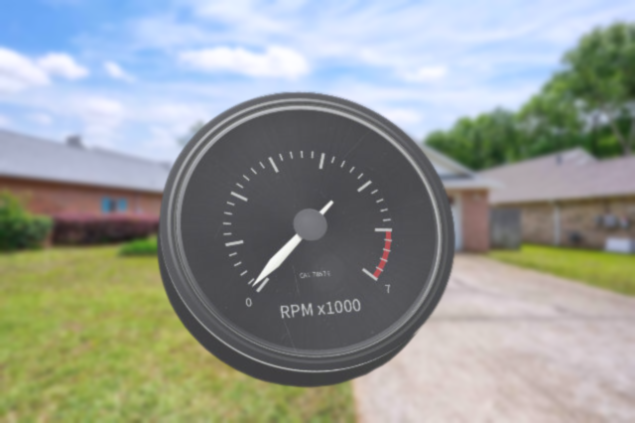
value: **100** rpm
